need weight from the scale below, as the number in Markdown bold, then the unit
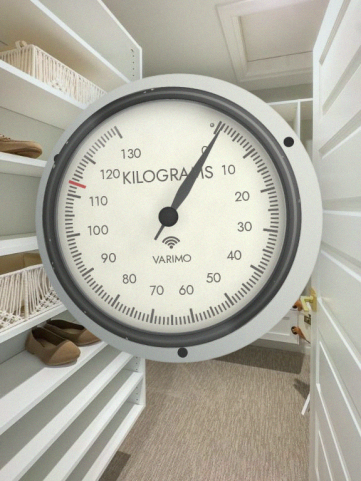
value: **1** kg
